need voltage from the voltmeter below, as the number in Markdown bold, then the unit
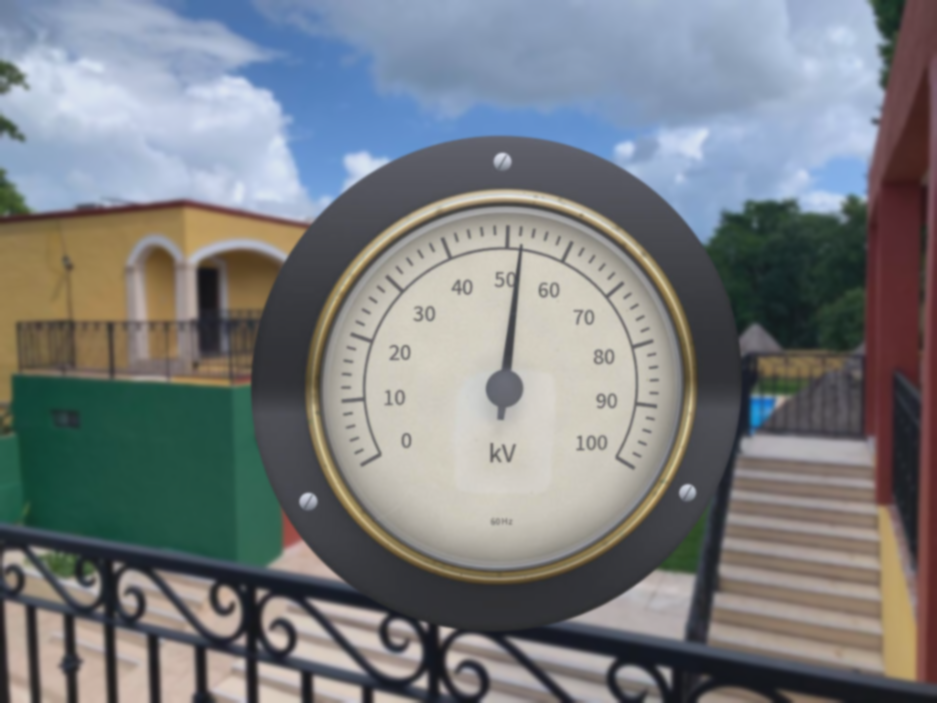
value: **52** kV
